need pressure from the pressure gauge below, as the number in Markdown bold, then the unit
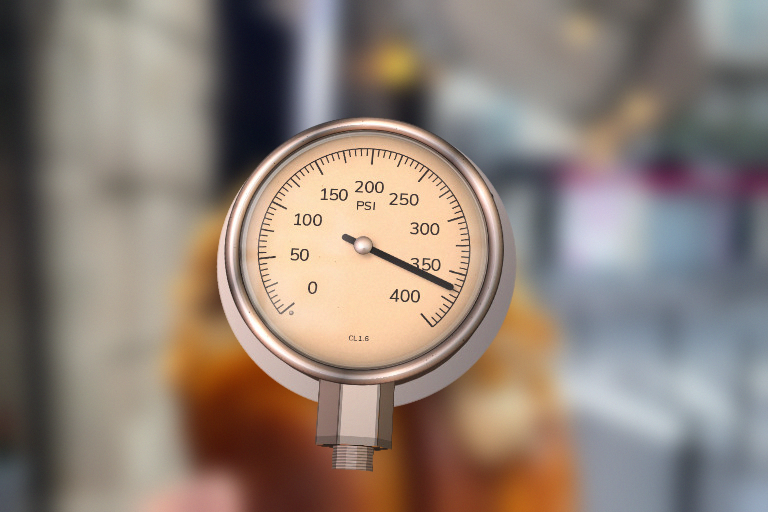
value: **365** psi
